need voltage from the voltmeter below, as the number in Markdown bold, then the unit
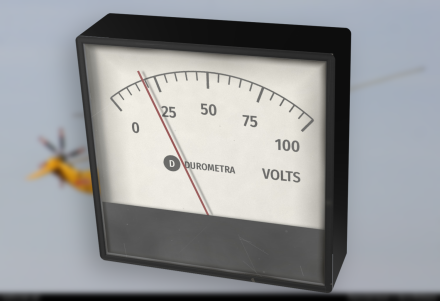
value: **20** V
